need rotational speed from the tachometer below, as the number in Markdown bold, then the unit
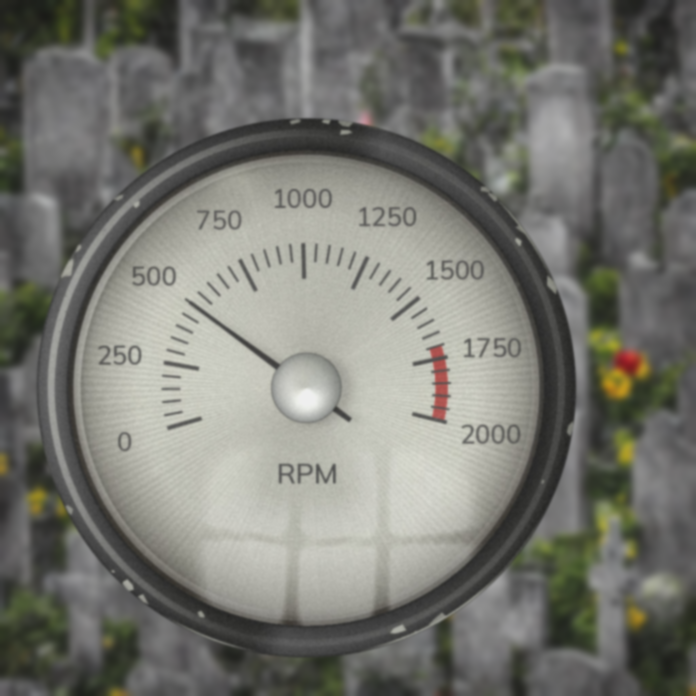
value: **500** rpm
